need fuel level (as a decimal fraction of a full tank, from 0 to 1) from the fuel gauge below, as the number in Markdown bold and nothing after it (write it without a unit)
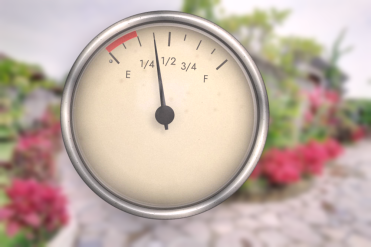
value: **0.375**
